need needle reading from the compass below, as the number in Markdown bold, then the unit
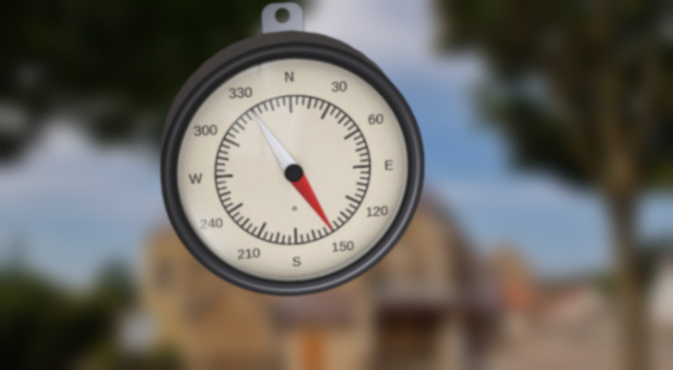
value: **150** °
